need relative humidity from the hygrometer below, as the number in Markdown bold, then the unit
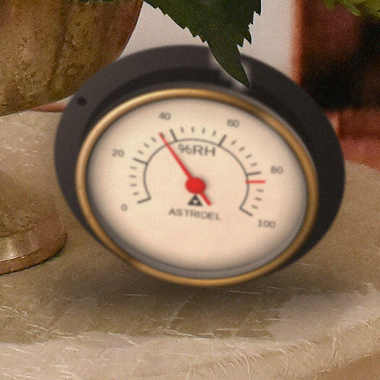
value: **36** %
